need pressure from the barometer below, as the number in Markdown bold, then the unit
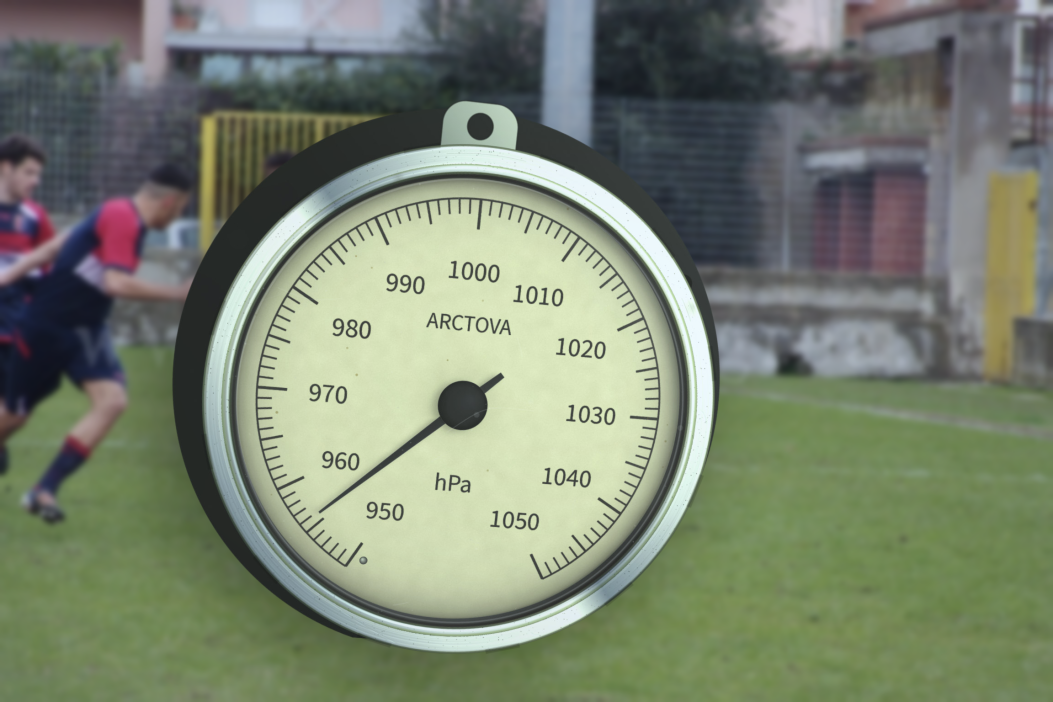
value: **956** hPa
